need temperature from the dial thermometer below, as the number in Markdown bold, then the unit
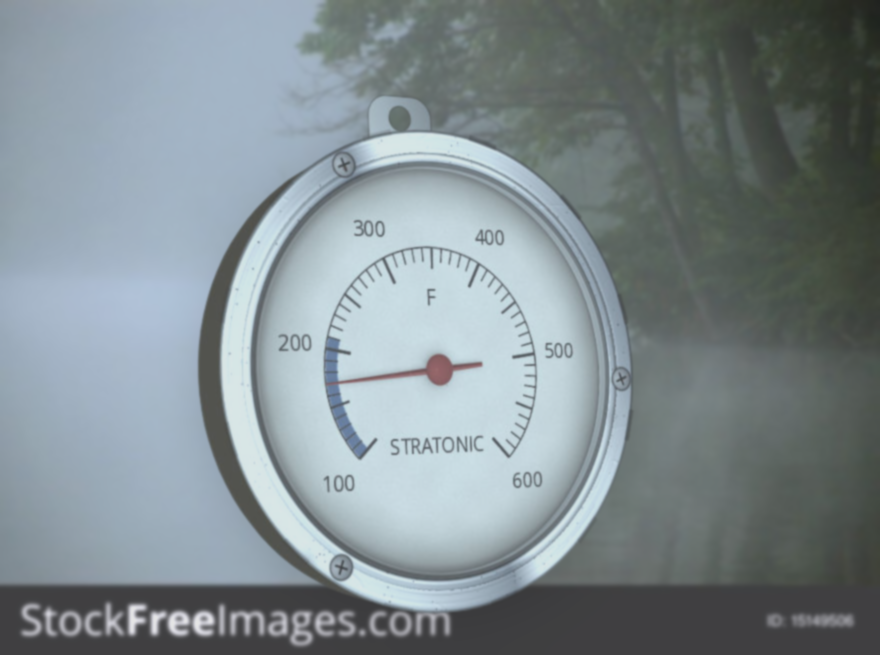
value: **170** °F
